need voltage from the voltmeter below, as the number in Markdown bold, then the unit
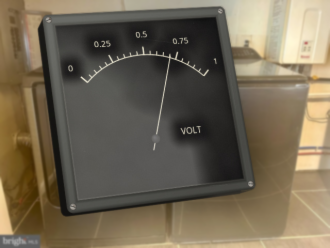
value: **0.7** V
